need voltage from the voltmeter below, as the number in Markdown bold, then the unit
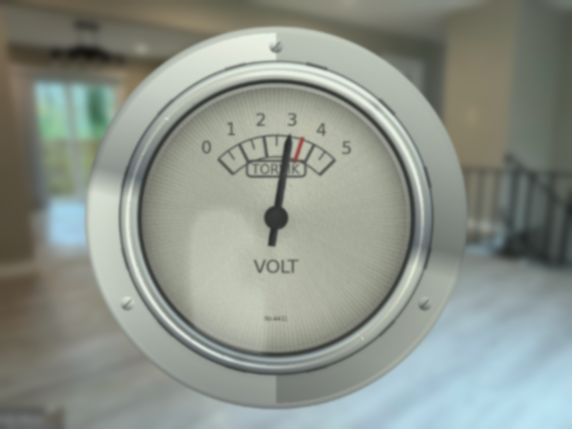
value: **3** V
